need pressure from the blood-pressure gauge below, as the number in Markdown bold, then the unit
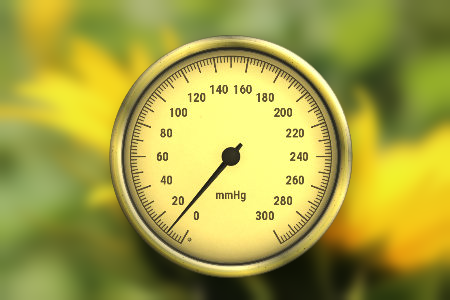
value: **10** mmHg
